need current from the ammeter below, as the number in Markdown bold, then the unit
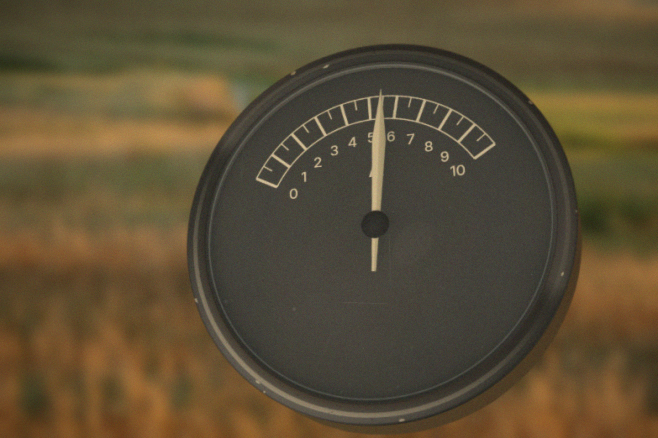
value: **5.5** A
